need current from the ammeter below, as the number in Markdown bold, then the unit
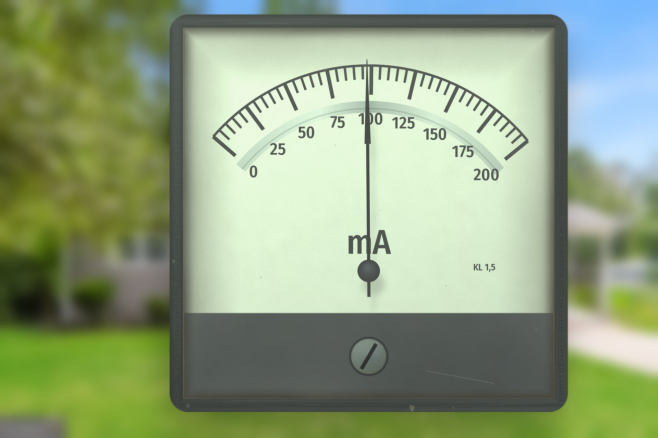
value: **97.5** mA
